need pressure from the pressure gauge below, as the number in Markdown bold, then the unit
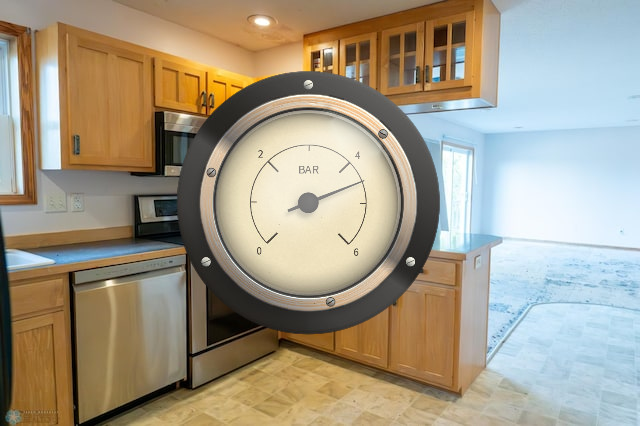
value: **4.5** bar
